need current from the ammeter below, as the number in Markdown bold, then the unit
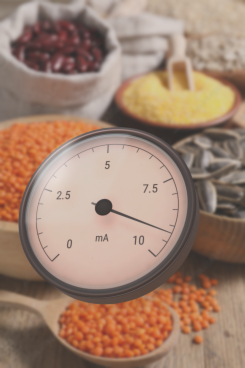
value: **9.25** mA
